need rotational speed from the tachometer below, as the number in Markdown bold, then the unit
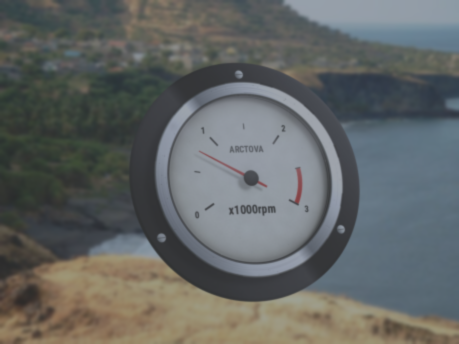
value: **750** rpm
